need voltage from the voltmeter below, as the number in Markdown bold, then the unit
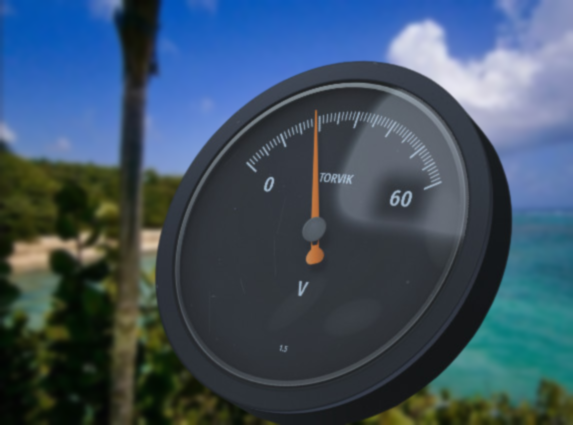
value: **20** V
